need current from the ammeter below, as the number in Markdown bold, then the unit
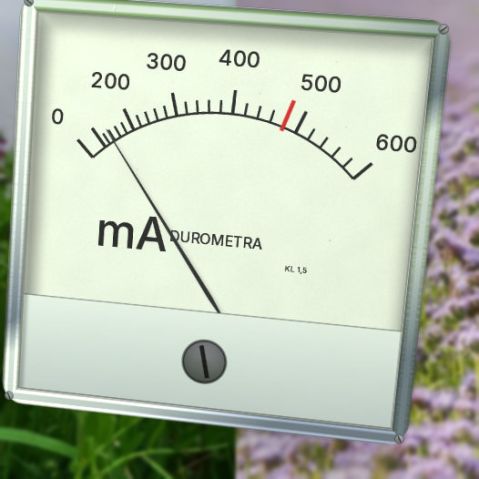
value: **140** mA
